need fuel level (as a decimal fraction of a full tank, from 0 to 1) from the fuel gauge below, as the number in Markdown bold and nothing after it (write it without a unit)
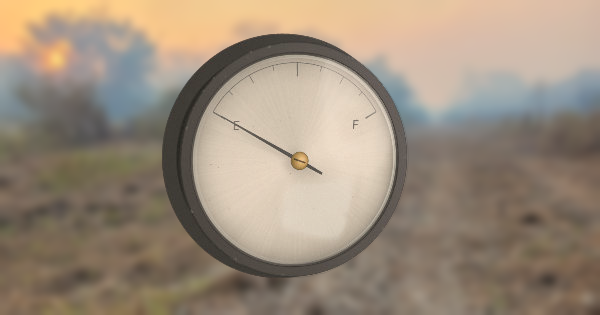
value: **0**
